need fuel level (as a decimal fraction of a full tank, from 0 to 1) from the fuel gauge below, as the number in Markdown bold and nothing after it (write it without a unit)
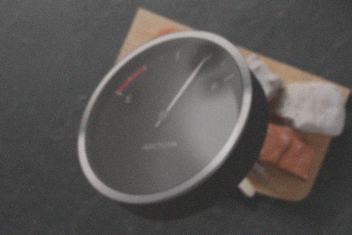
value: **0.75**
